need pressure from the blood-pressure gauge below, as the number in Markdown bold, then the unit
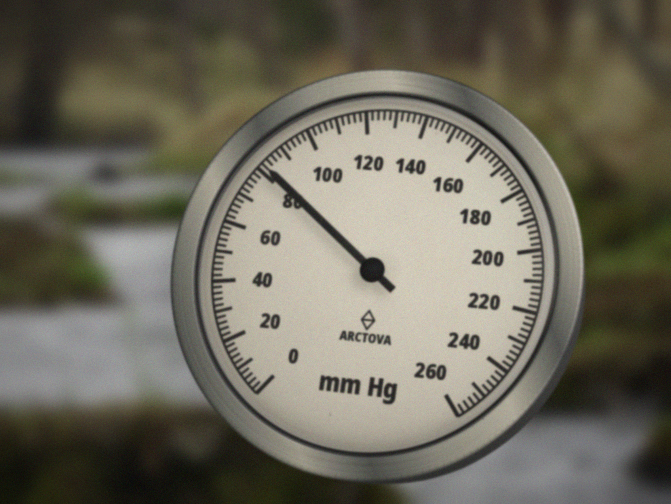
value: **82** mmHg
